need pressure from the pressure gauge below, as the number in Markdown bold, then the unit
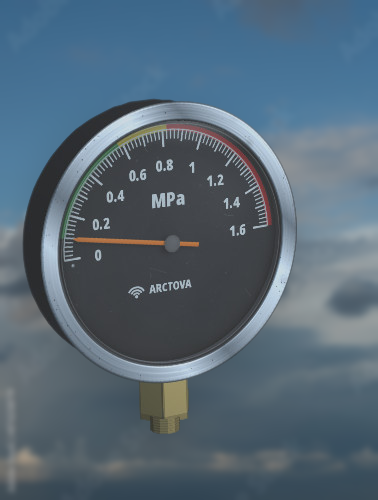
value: **0.1** MPa
